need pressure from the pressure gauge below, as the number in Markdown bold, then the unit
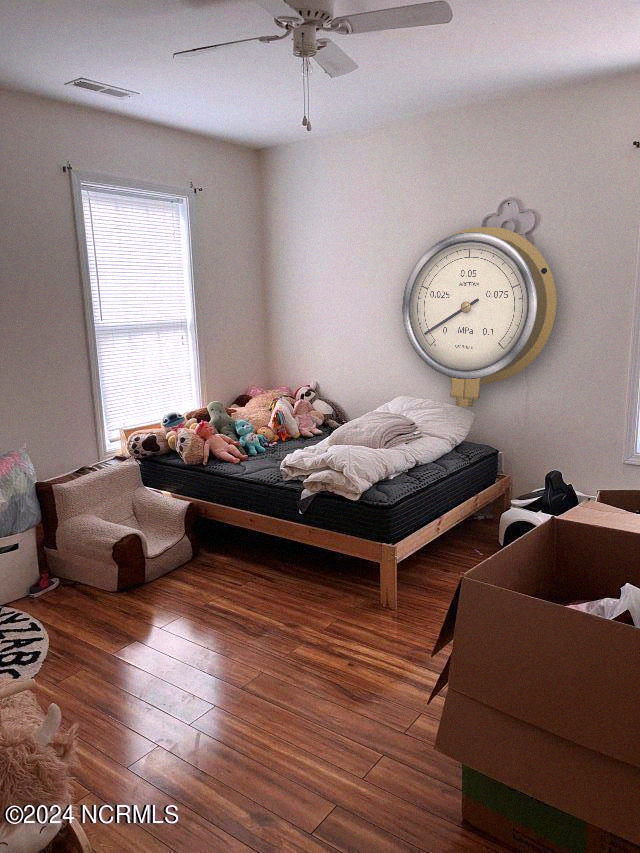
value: **0.005** MPa
